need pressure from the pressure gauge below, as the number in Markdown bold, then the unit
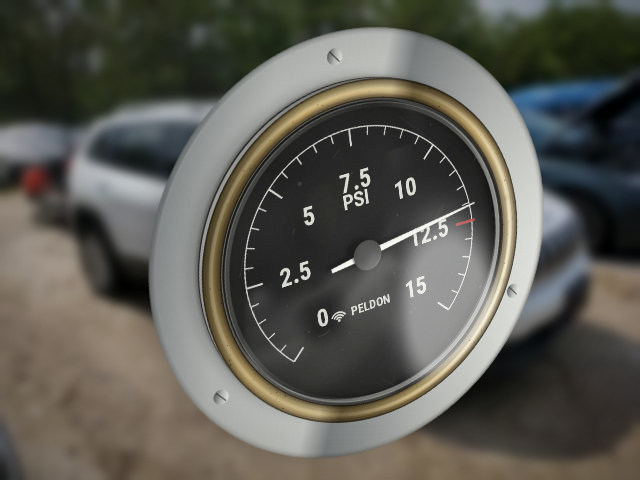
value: **12** psi
